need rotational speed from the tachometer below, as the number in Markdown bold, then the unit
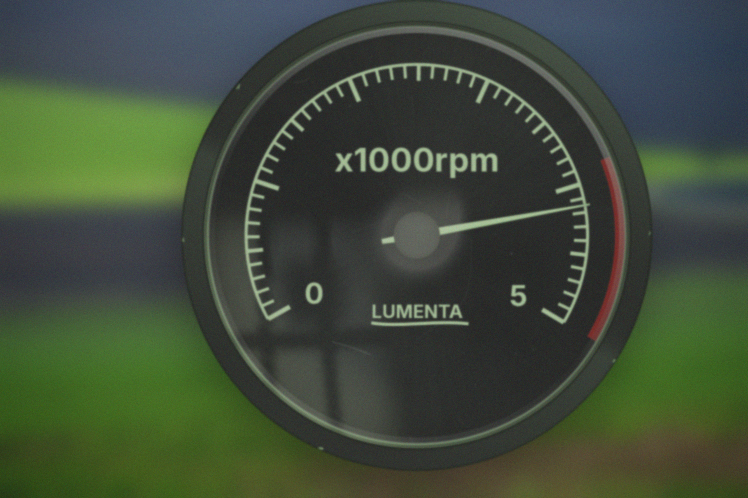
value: **4150** rpm
